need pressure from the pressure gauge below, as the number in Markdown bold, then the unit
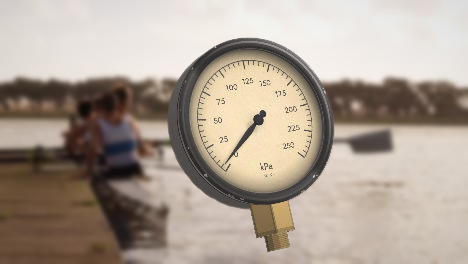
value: **5** kPa
